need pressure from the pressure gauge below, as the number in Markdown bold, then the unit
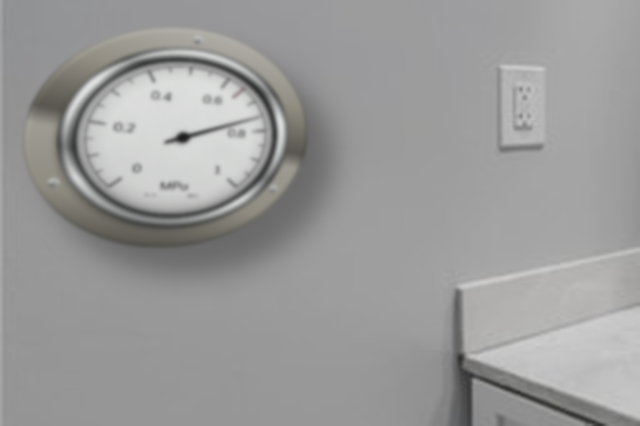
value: **0.75** MPa
